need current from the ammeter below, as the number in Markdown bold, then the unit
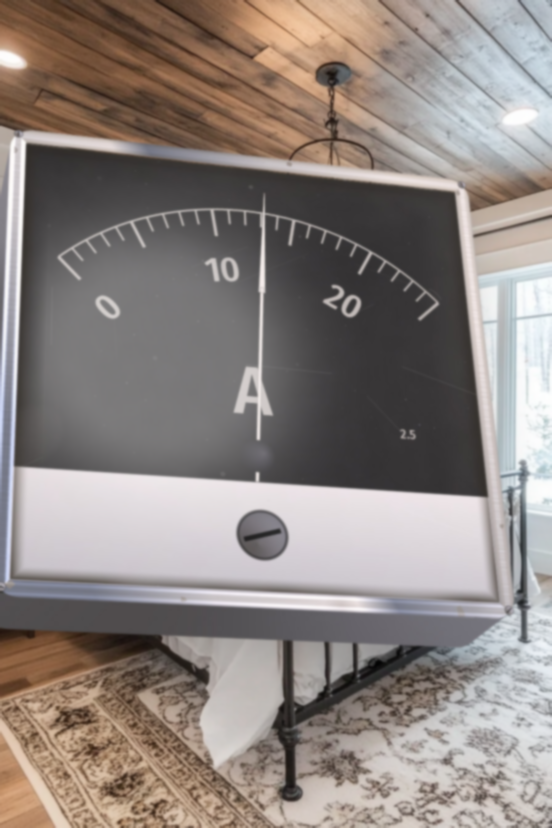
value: **13** A
